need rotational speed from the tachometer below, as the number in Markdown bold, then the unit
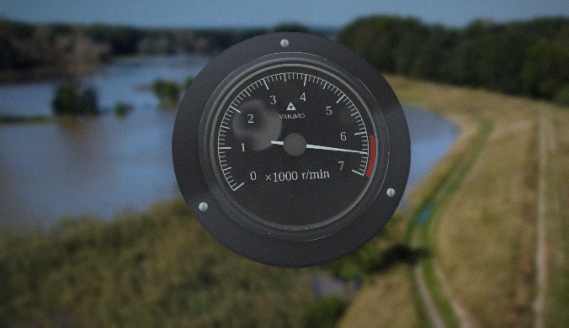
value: **6500** rpm
